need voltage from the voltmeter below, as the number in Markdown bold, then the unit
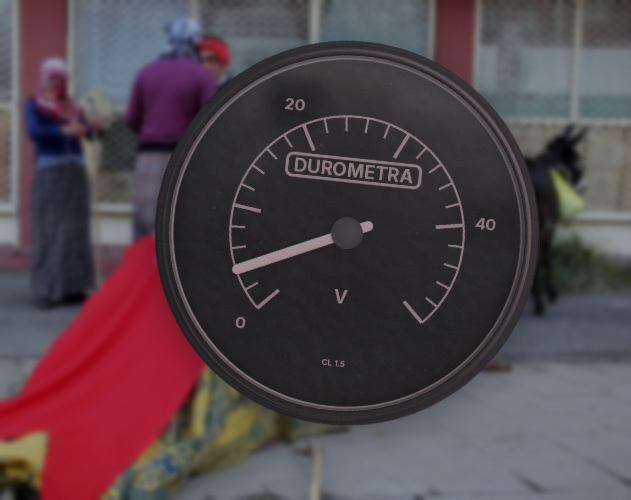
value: **4** V
